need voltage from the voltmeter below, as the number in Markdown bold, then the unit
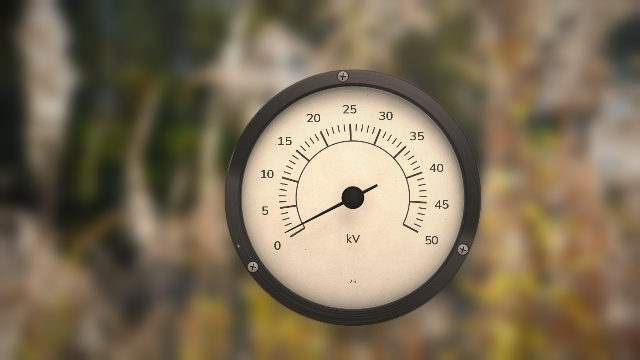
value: **1** kV
